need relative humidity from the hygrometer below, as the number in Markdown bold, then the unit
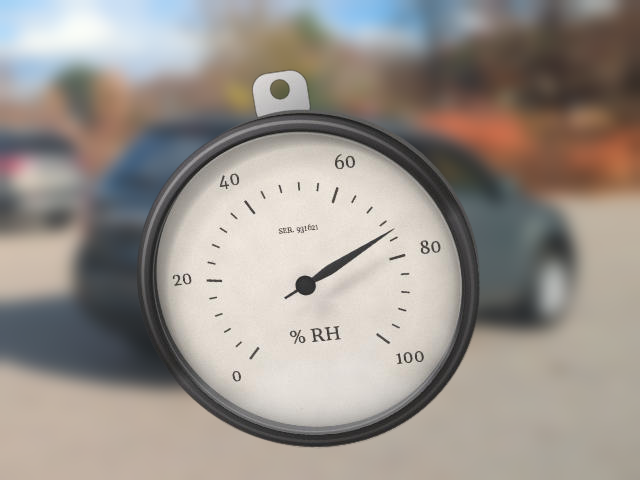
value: **74** %
